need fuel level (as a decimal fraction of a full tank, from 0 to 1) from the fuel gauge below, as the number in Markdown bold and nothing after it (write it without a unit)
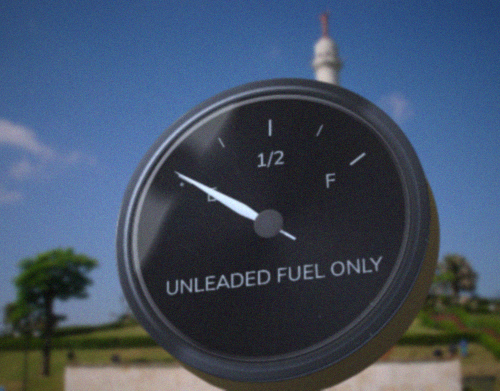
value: **0**
